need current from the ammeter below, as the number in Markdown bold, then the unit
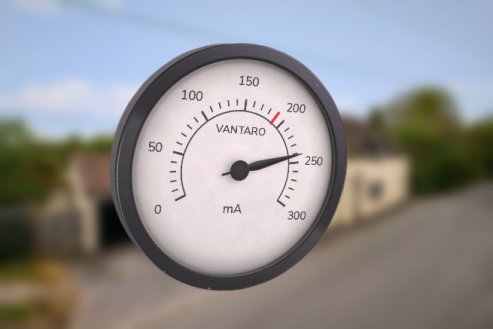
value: **240** mA
